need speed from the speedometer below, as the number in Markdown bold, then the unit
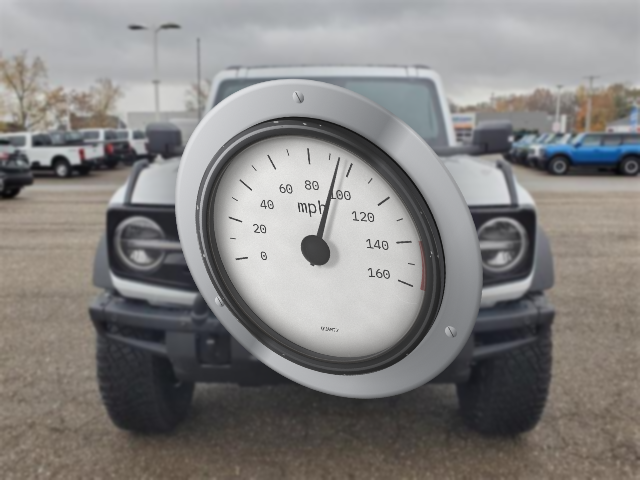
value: **95** mph
